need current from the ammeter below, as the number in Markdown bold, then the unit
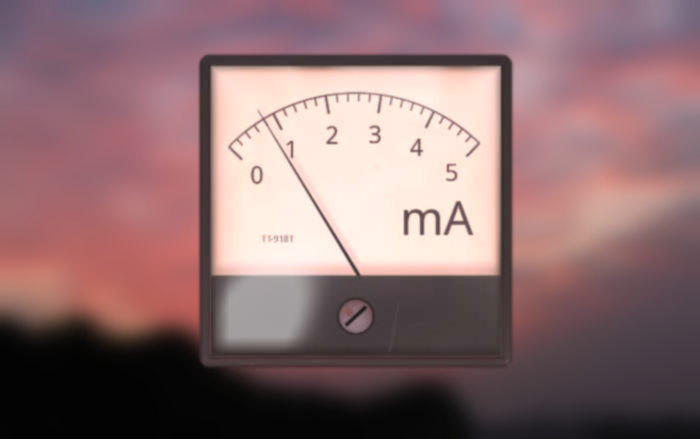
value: **0.8** mA
